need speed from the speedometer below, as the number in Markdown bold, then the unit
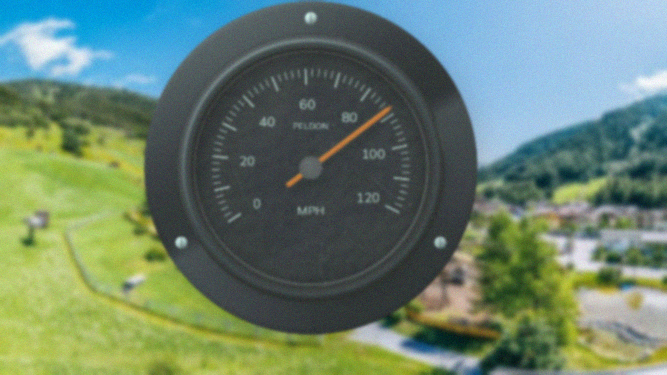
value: **88** mph
